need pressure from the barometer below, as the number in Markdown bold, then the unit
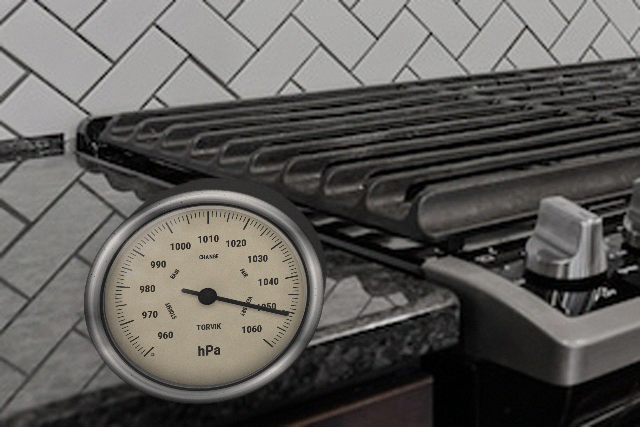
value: **1050** hPa
